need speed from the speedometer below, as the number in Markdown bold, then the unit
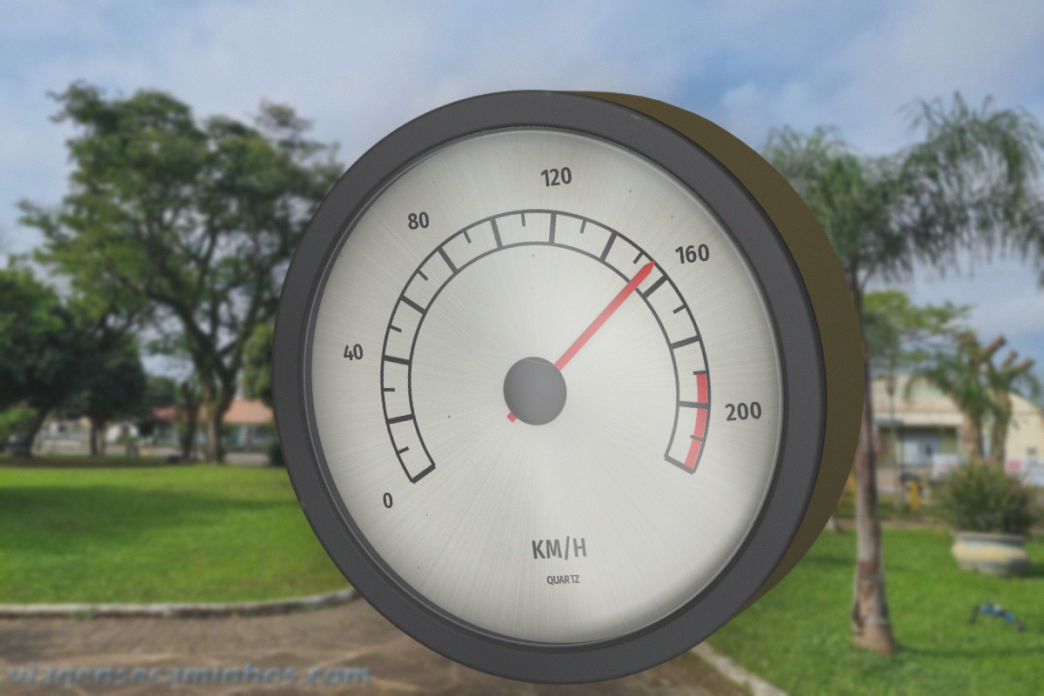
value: **155** km/h
